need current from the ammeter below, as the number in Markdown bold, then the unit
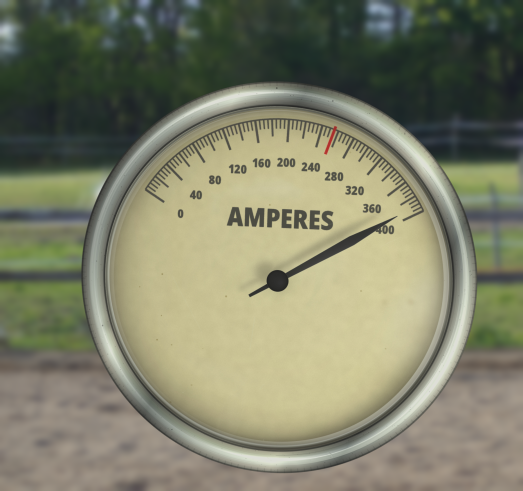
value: **390** A
